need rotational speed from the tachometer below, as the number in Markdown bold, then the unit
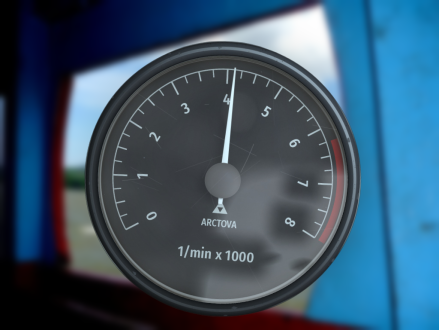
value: **4125** rpm
